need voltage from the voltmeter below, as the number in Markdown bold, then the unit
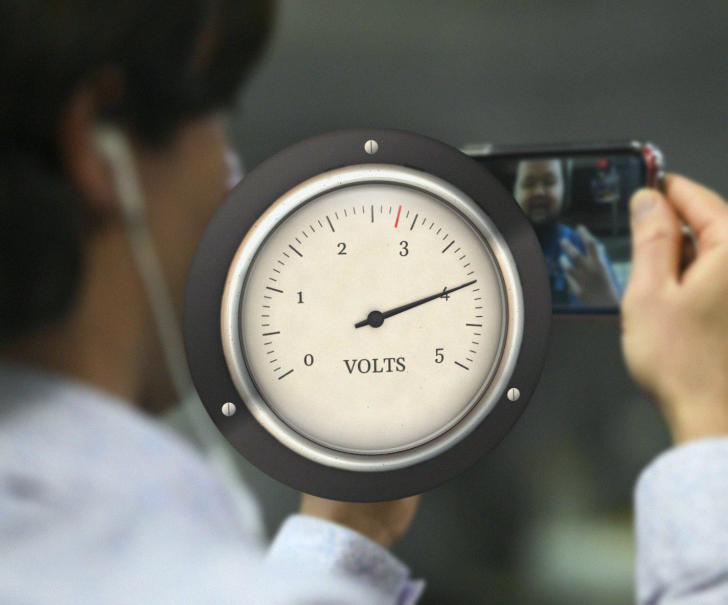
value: **4** V
